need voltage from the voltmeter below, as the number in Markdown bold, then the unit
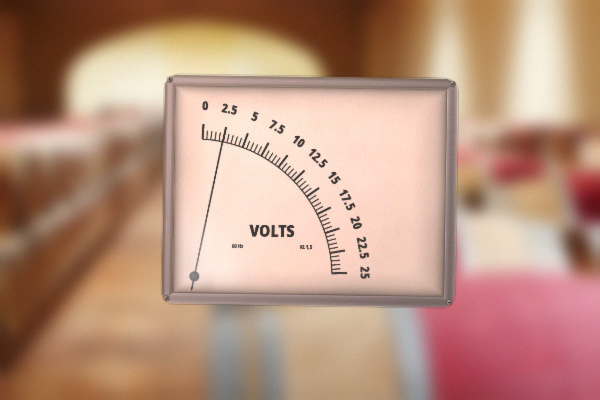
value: **2.5** V
